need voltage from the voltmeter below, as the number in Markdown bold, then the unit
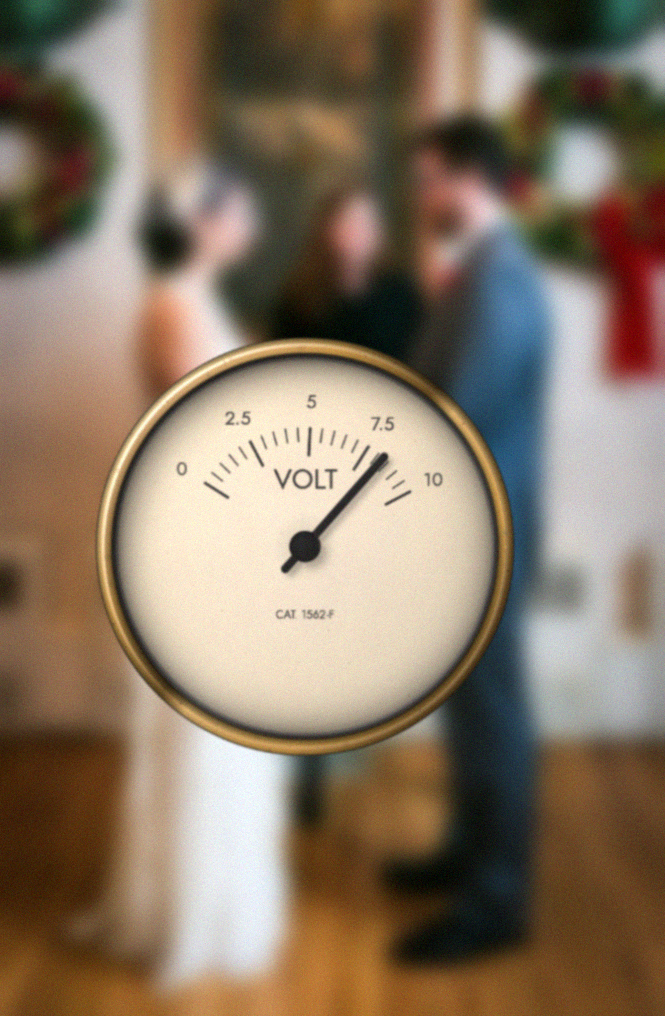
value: **8.25** V
